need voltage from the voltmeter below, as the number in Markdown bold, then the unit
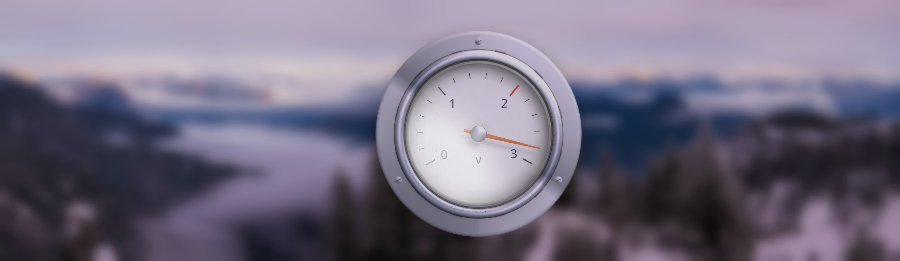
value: **2.8** V
